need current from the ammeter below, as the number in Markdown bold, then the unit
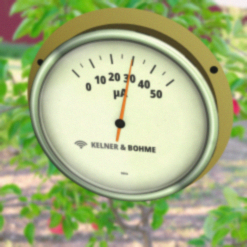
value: **30** µA
